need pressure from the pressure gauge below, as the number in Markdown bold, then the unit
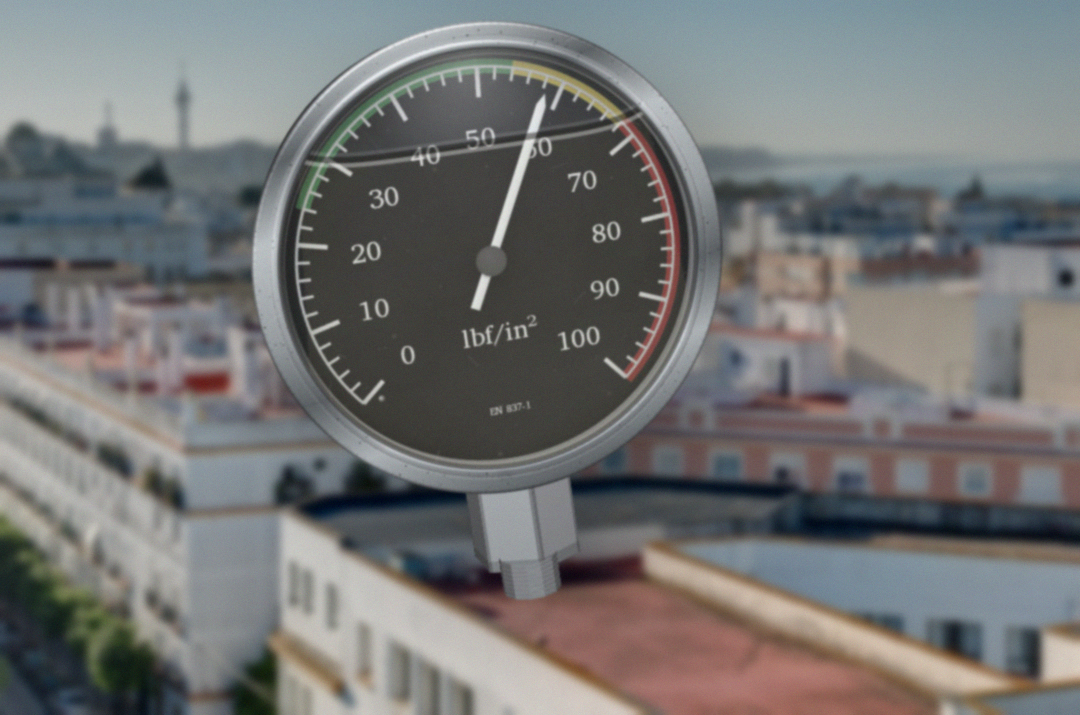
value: **58** psi
